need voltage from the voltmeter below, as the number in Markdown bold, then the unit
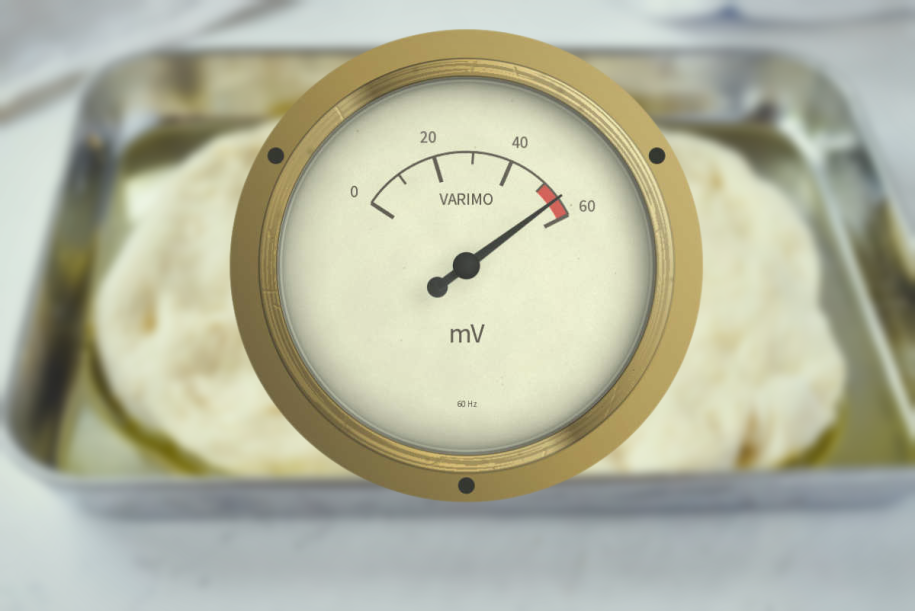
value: **55** mV
